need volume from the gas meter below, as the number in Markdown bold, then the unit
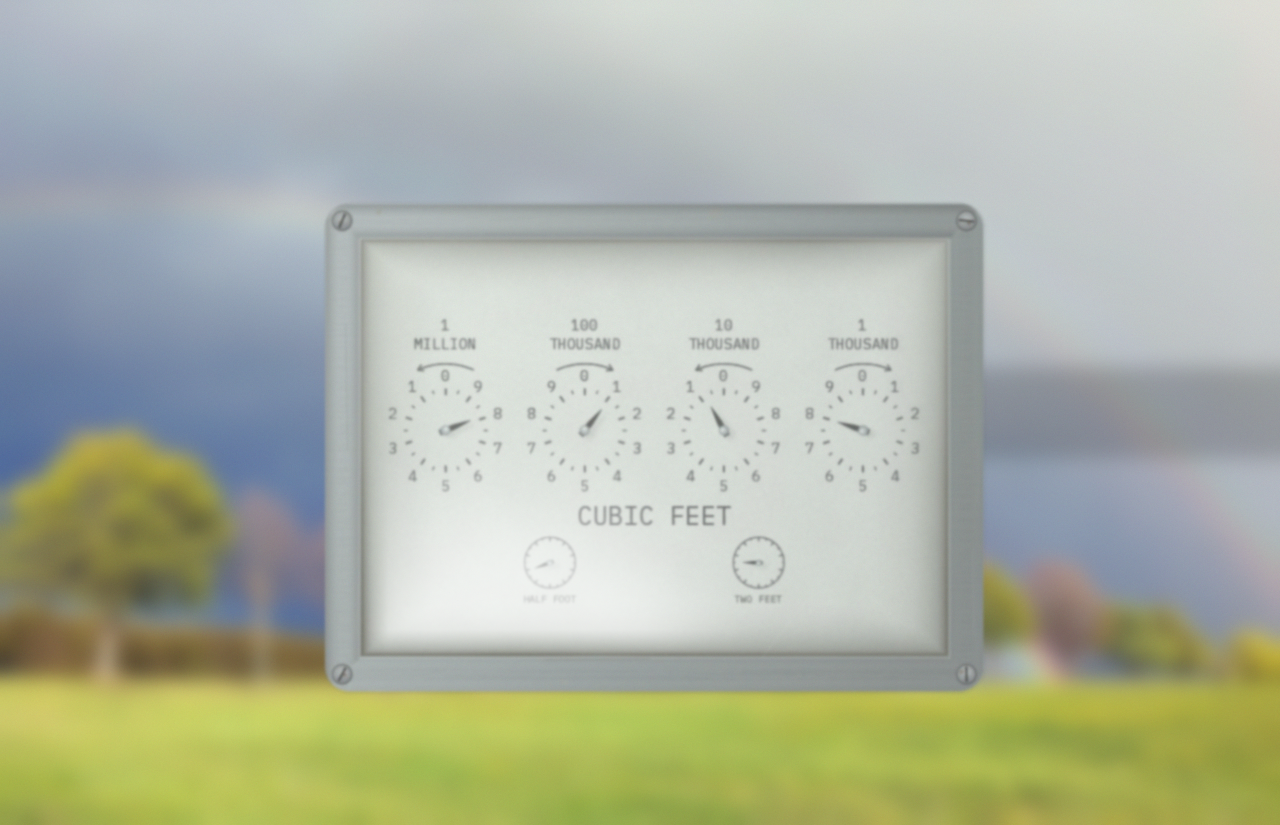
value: **810800** ft³
